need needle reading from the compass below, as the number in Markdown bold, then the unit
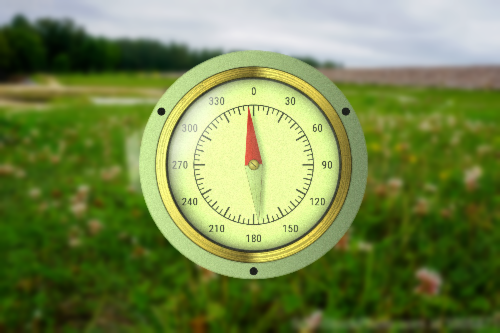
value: **355** °
